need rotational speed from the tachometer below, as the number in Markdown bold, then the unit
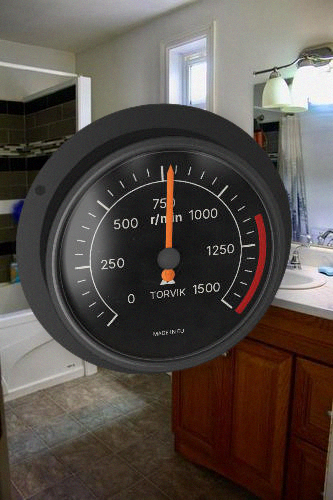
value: **775** rpm
